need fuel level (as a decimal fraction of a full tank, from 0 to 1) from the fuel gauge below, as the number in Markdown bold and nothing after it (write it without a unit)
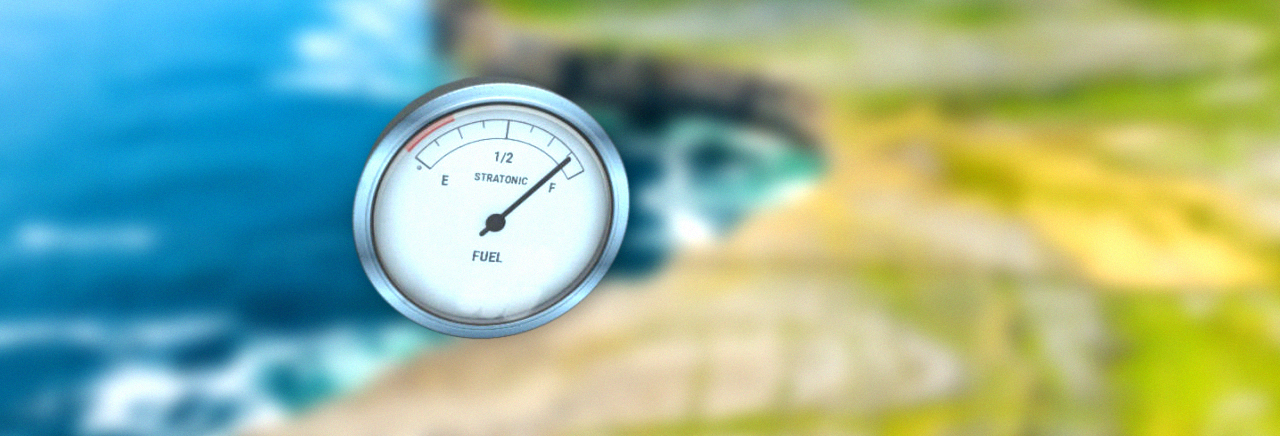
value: **0.875**
